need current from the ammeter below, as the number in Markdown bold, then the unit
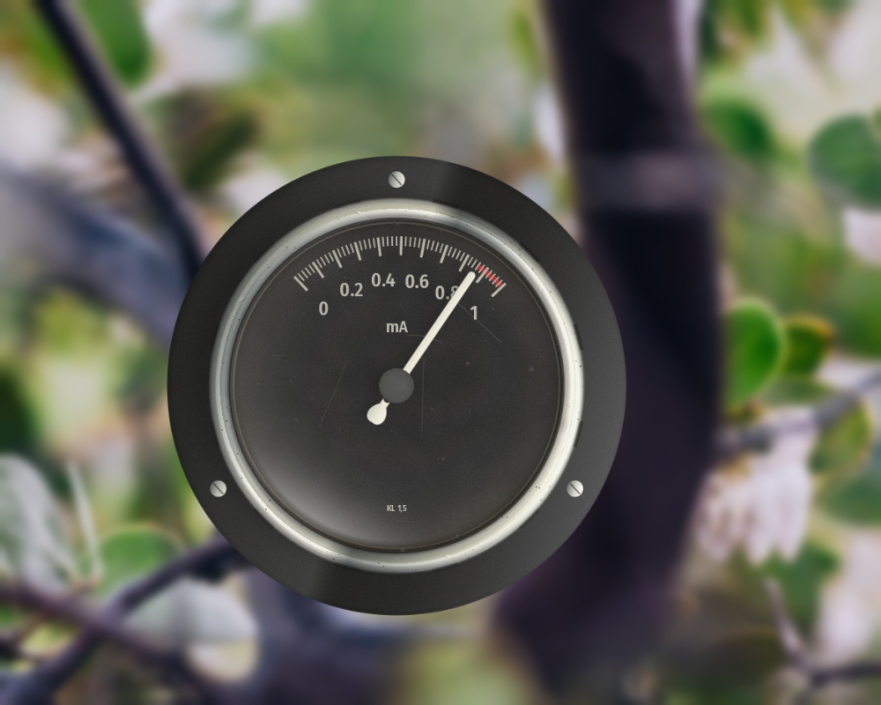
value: **0.86** mA
